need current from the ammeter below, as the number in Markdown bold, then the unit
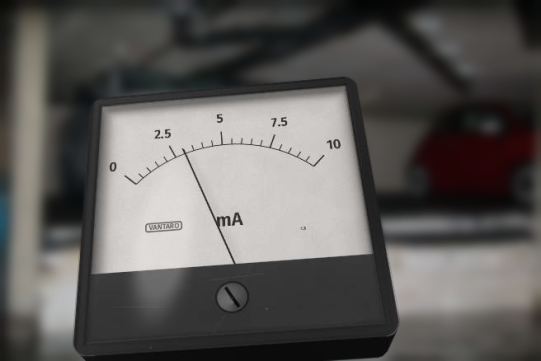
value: **3** mA
